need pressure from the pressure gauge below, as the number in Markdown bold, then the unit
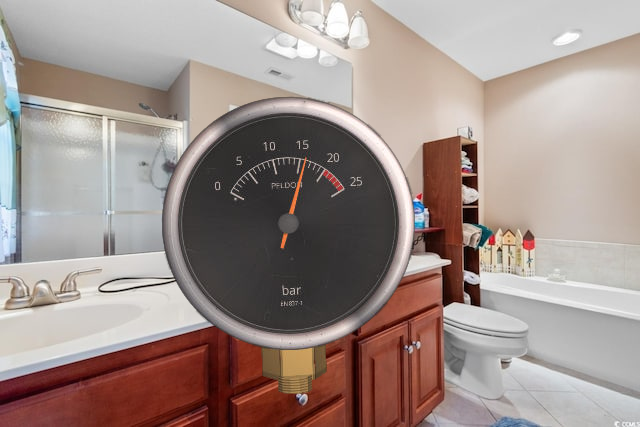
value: **16** bar
